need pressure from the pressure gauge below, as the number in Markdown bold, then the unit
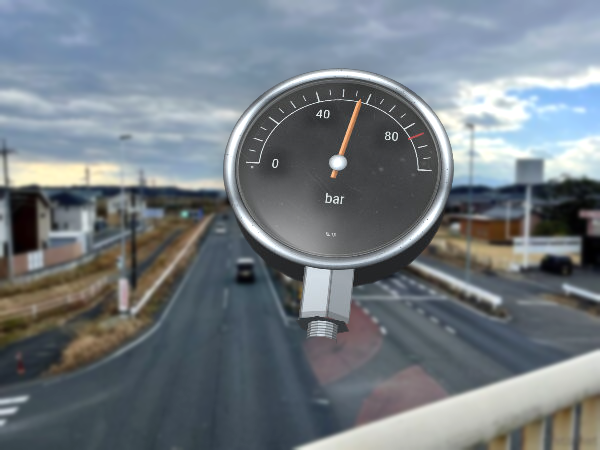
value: **57.5** bar
